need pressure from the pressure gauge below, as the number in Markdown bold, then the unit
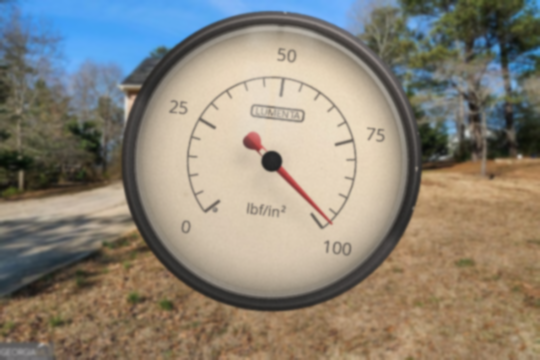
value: **97.5** psi
